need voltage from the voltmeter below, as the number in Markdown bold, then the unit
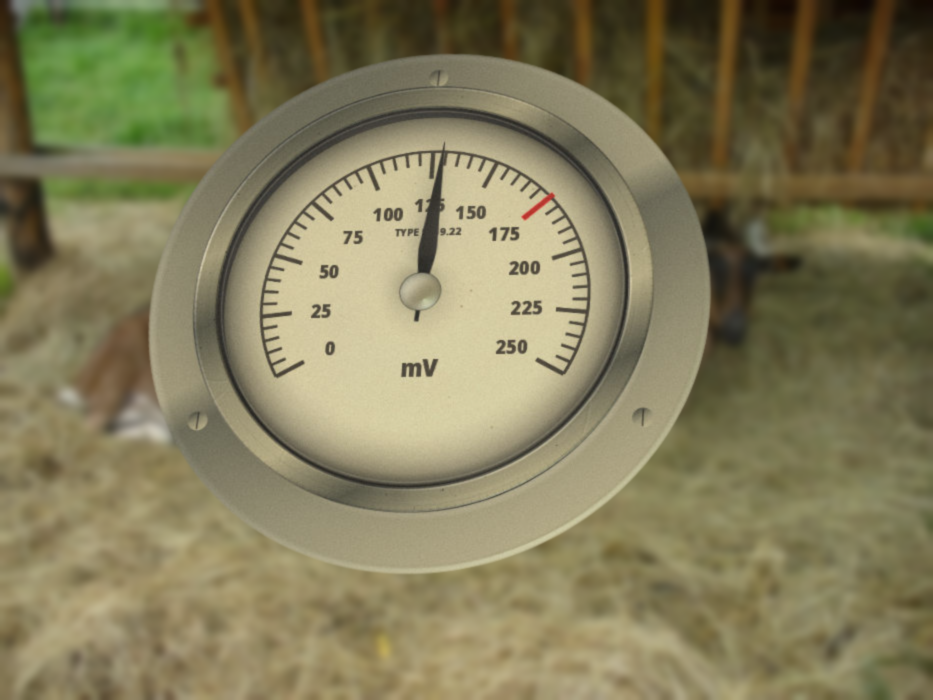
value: **130** mV
